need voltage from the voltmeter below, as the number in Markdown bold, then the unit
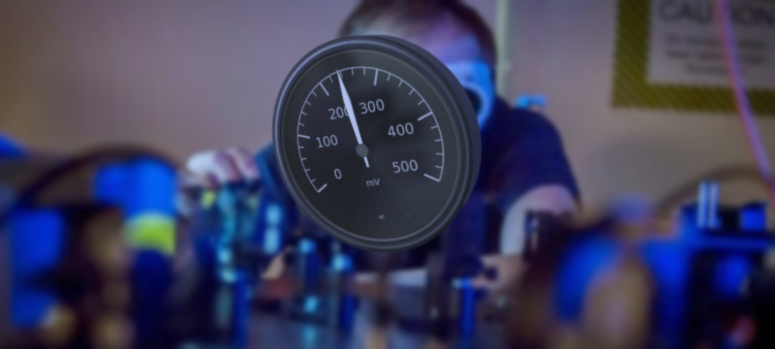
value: **240** mV
